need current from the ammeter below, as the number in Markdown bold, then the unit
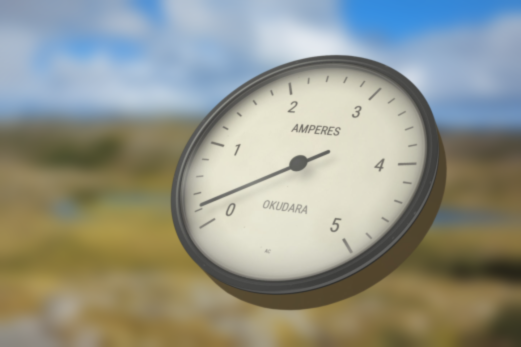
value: **0.2** A
